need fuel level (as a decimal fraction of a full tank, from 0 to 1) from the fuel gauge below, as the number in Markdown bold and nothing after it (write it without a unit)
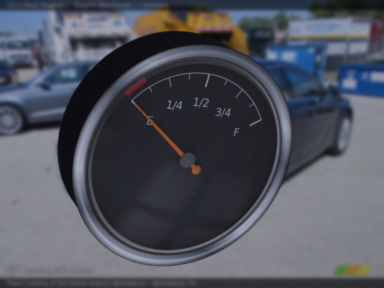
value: **0**
